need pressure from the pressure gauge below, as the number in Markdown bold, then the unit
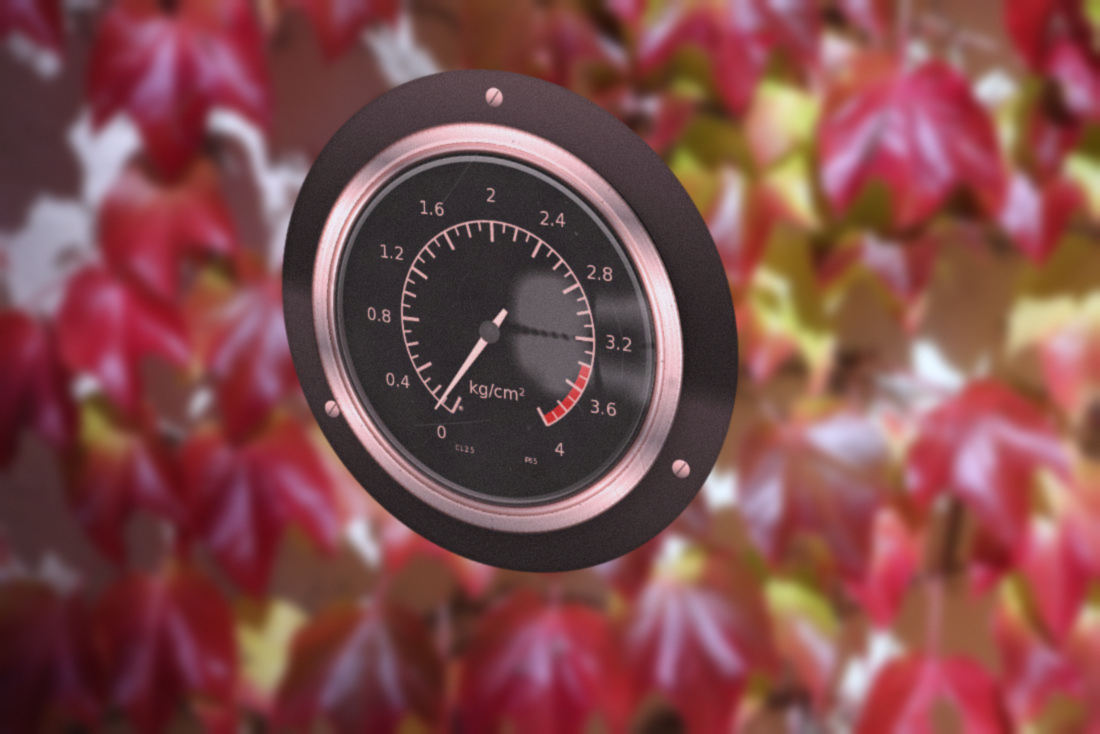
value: **0.1** kg/cm²
